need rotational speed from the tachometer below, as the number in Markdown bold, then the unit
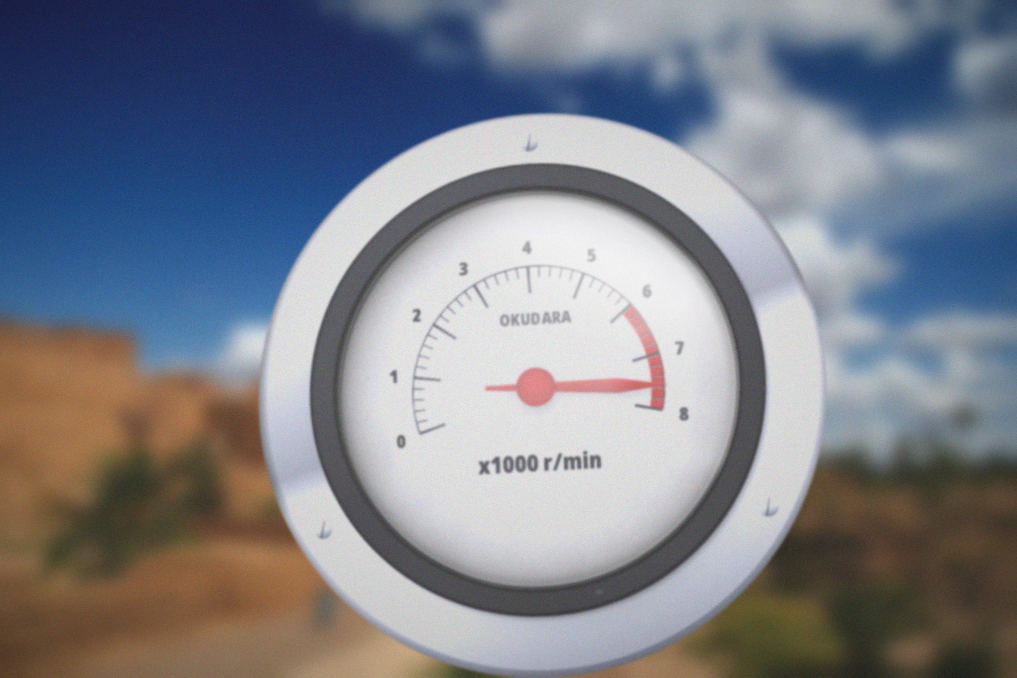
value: **7600** rpm
